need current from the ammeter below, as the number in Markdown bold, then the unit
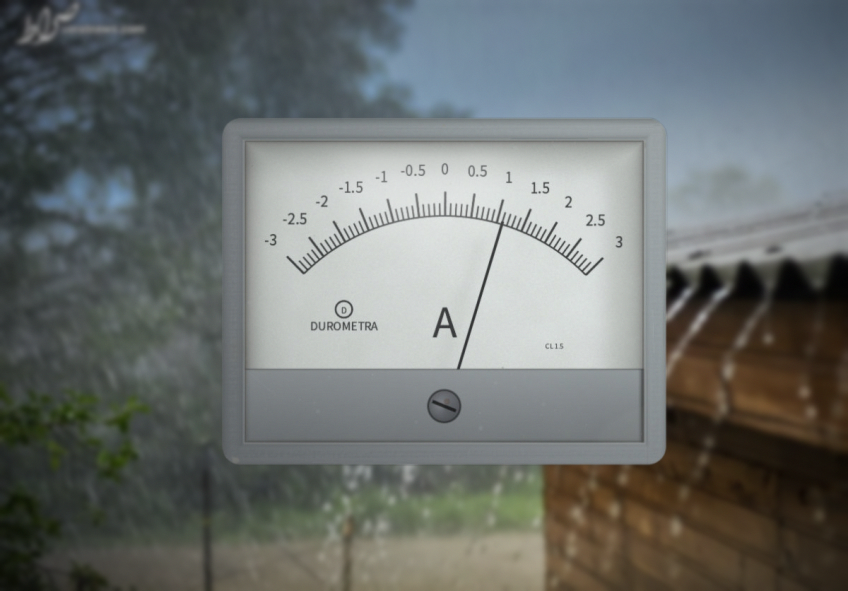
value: **1.1** A
